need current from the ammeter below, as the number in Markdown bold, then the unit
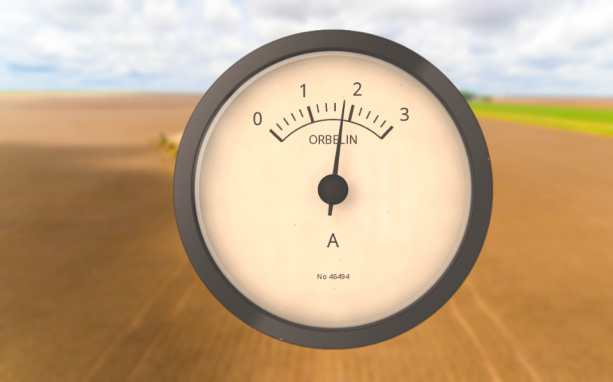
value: **1.8** A
